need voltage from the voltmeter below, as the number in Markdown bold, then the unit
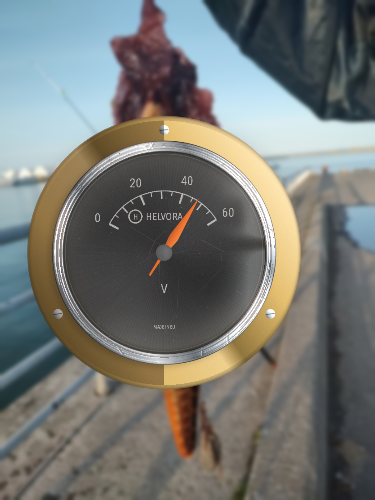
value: **47.5** V
